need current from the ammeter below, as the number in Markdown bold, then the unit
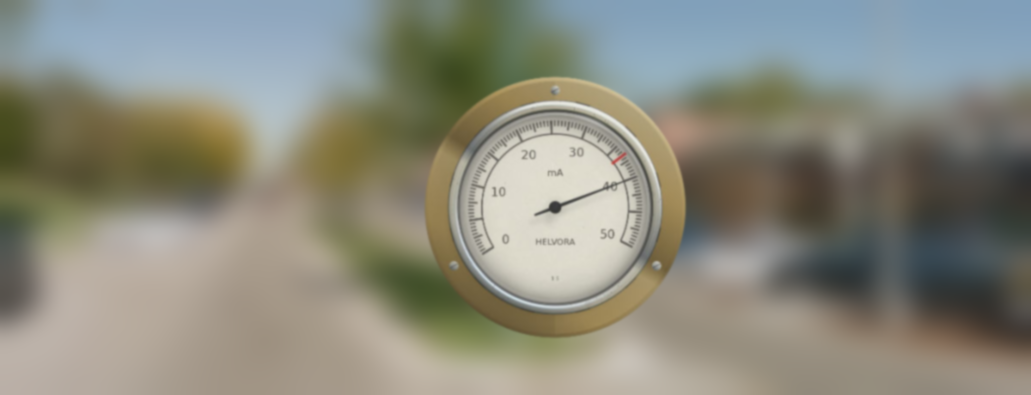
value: **40** mA
